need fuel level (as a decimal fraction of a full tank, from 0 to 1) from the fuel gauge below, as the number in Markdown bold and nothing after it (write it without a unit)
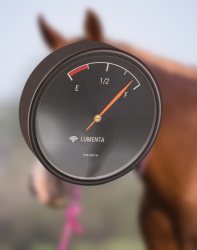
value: **0.875**
